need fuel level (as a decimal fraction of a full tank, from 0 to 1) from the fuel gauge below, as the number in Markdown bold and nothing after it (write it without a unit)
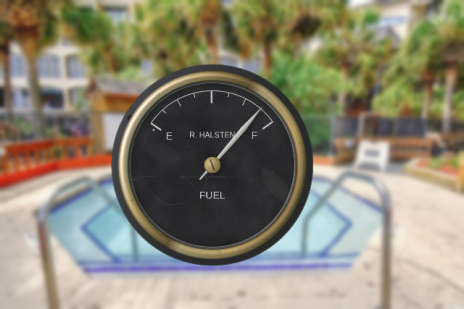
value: **0.875**
